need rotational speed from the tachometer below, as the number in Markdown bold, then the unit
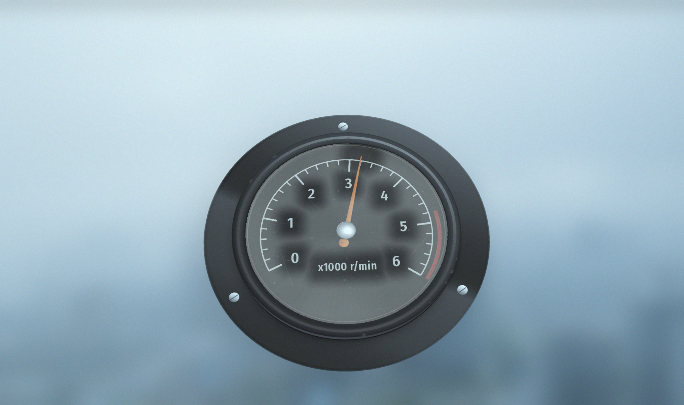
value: **3200** rpm
